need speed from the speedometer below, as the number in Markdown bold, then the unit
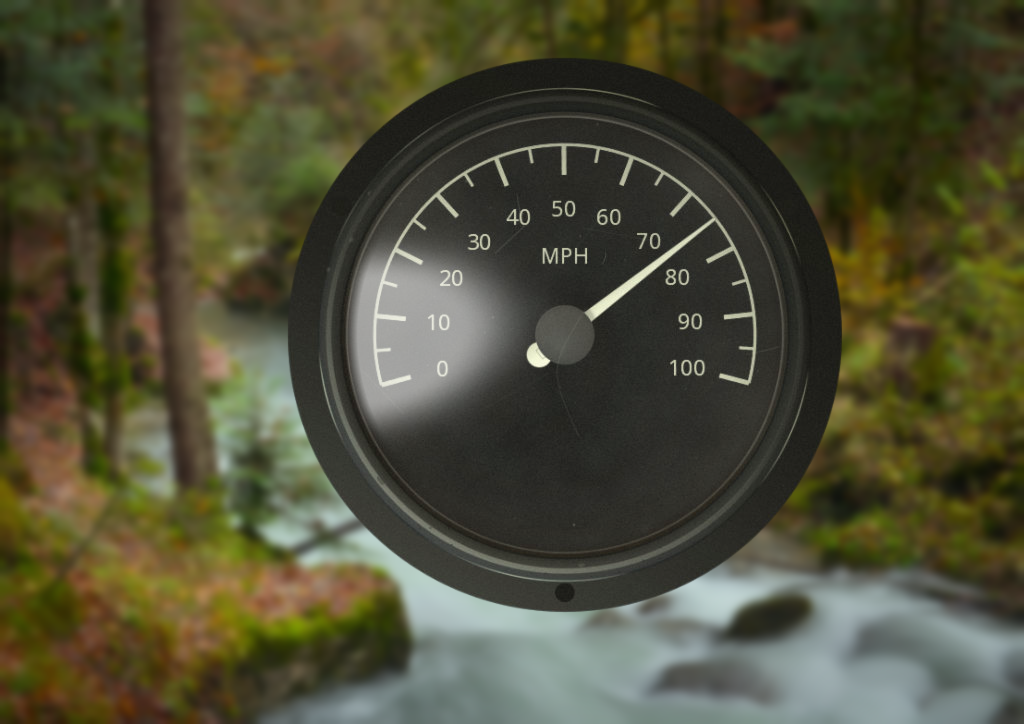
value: **75** mph
